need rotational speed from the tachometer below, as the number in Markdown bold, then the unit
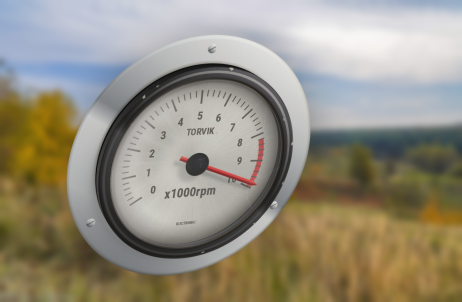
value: **9800** rpm
